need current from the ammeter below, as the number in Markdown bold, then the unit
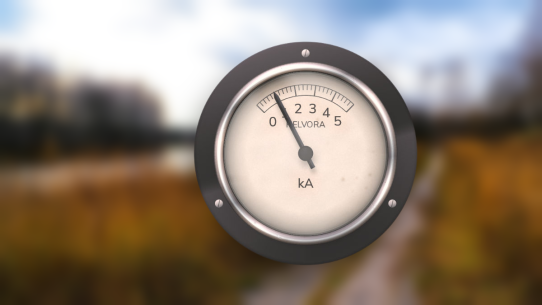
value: **1** kA
